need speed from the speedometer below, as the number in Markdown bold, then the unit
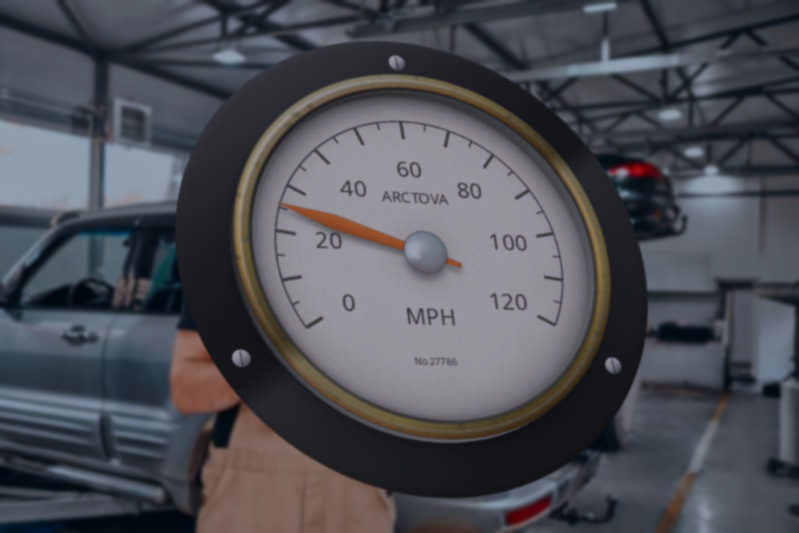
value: **25** mph
